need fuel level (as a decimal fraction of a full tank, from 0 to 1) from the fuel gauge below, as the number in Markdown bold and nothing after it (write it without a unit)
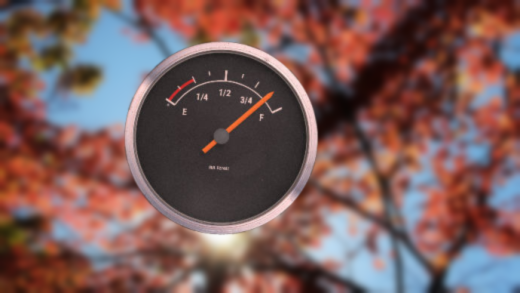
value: **0.875**
